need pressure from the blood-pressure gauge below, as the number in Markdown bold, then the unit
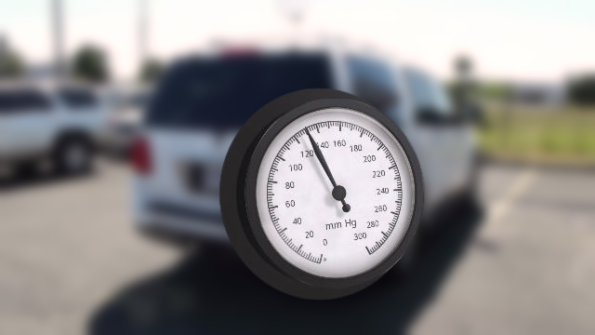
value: **130** mmHg
